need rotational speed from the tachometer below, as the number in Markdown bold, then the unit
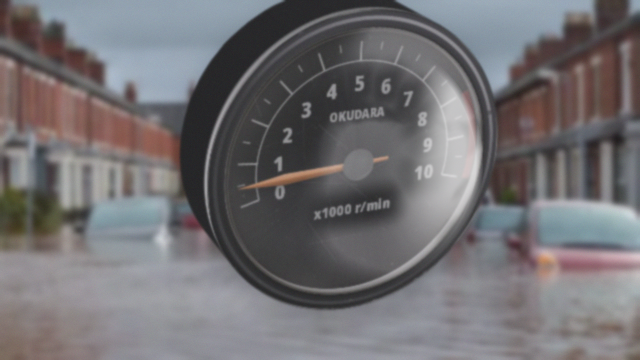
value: **500** rpm
